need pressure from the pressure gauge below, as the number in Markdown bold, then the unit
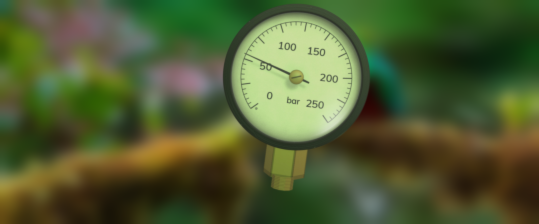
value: **55** bar
